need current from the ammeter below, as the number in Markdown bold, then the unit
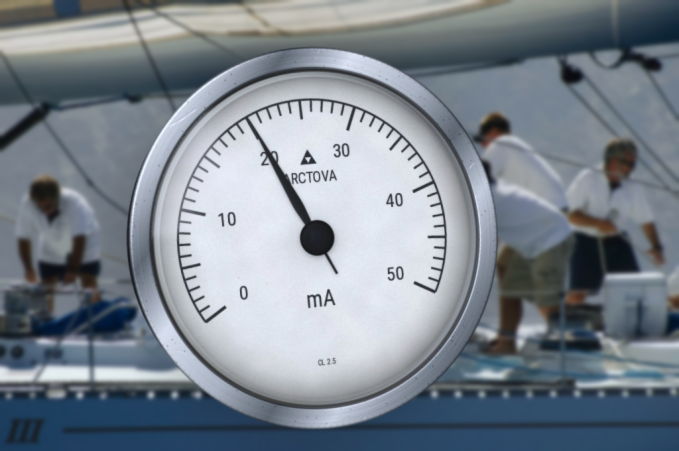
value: **20** mA
